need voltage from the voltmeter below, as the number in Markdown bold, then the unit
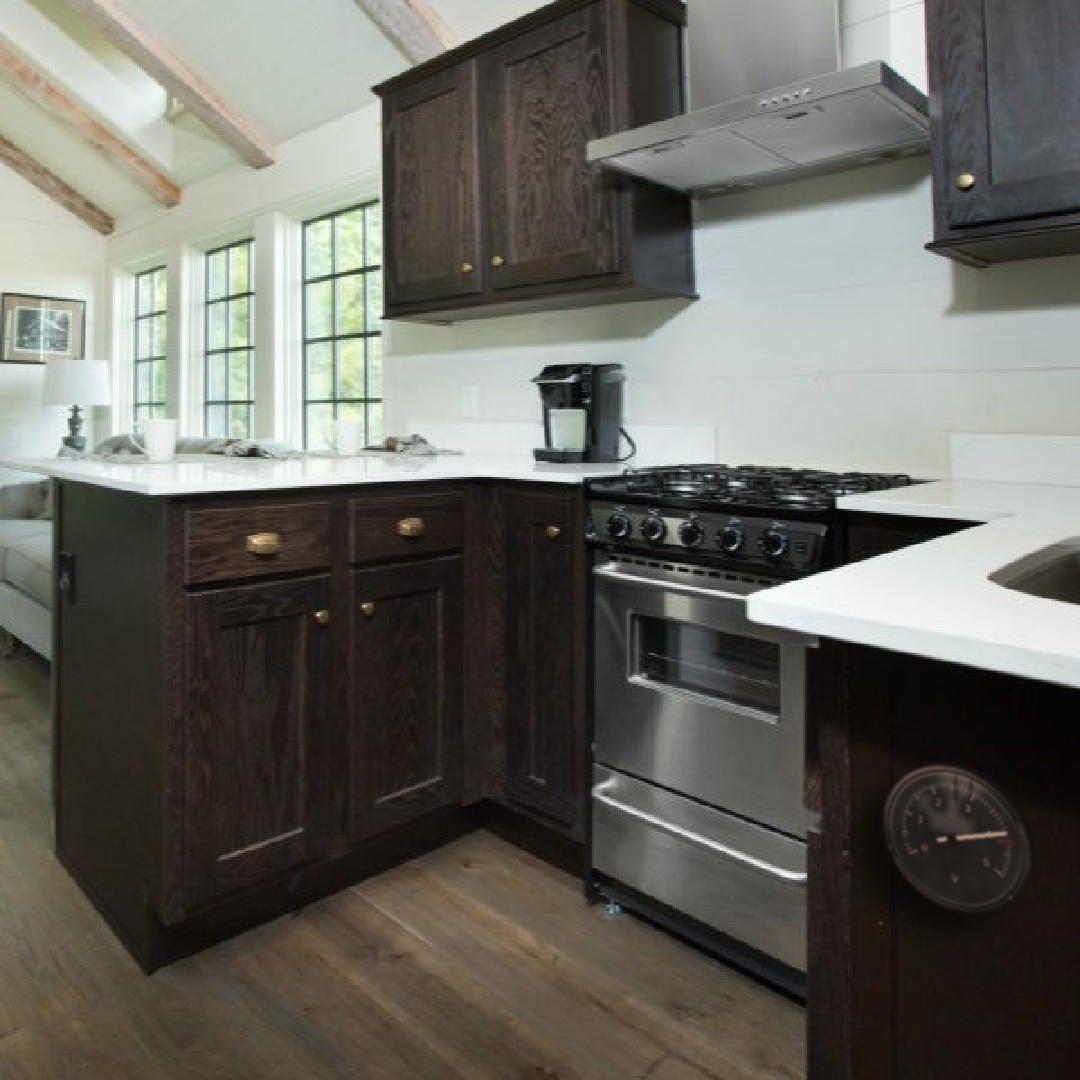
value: **4** V
